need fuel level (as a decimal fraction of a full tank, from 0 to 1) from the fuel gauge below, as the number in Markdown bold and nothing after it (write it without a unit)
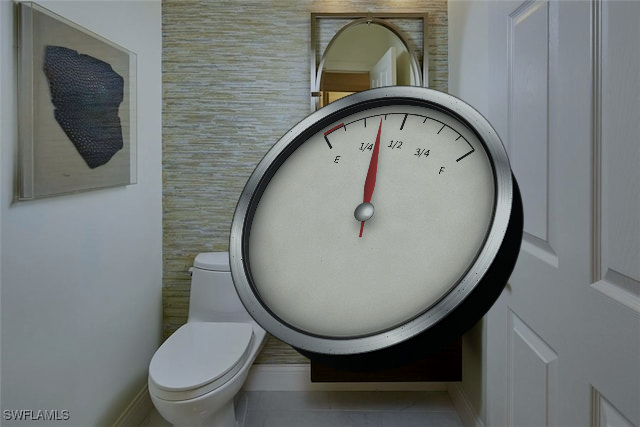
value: **0.375**
